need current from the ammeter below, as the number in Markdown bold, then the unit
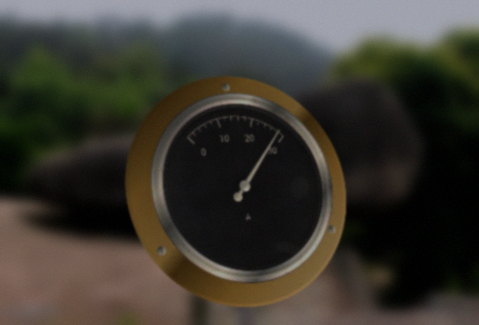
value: **28** A
